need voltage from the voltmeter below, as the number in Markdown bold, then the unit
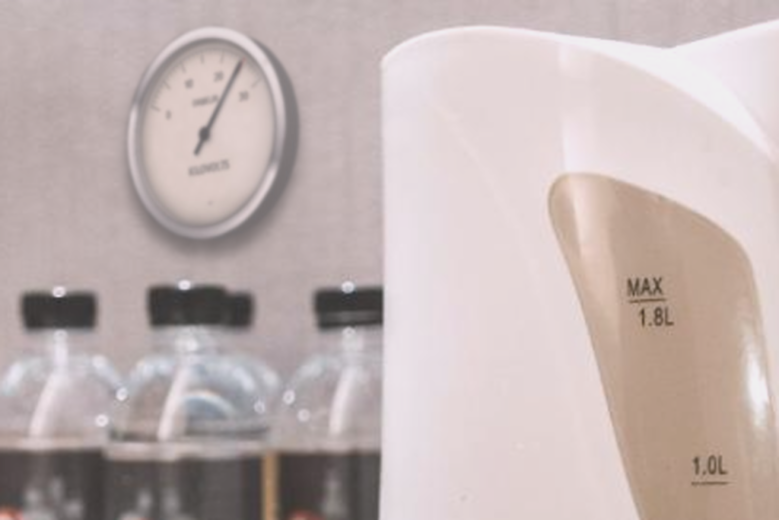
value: **25** kV
